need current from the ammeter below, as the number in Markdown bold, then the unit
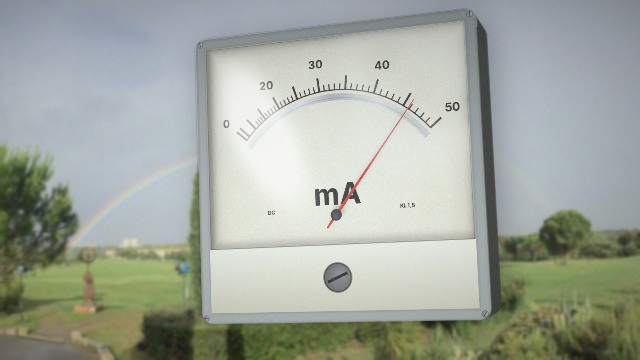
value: **46** mA
